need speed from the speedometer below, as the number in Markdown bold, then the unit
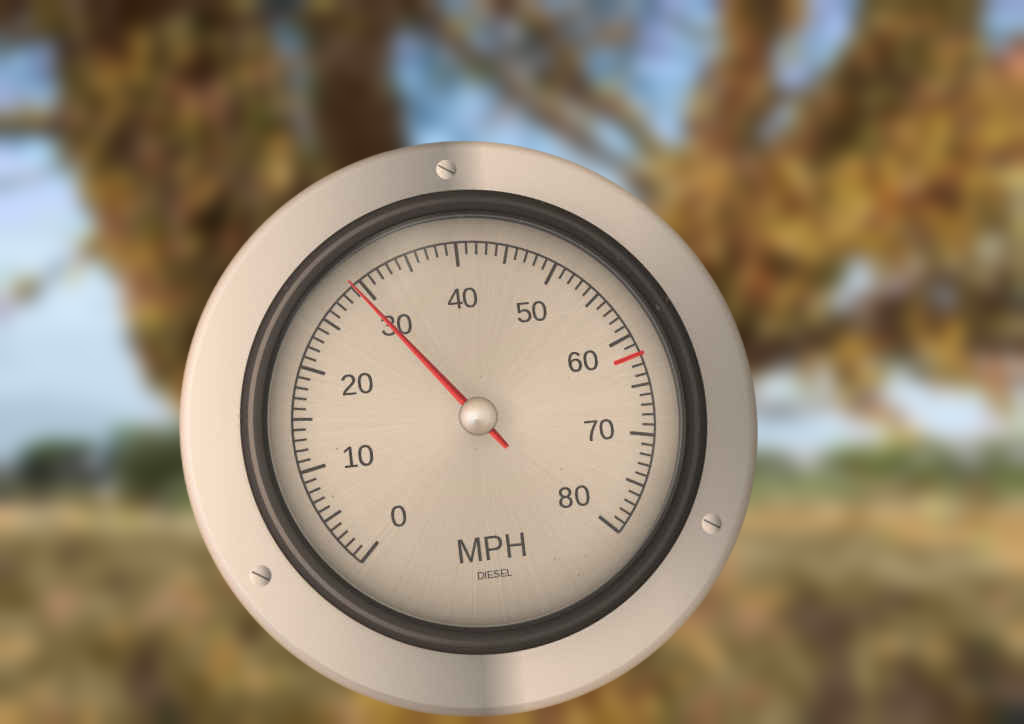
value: **29** mph
